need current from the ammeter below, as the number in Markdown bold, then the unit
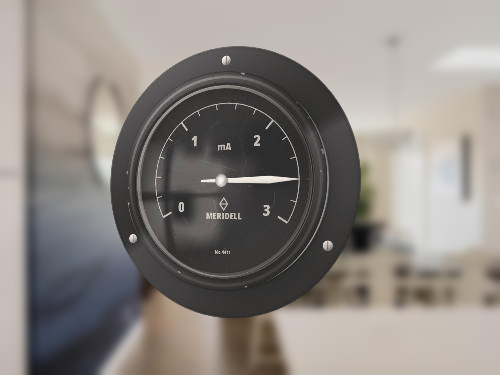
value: **2.6** mA
